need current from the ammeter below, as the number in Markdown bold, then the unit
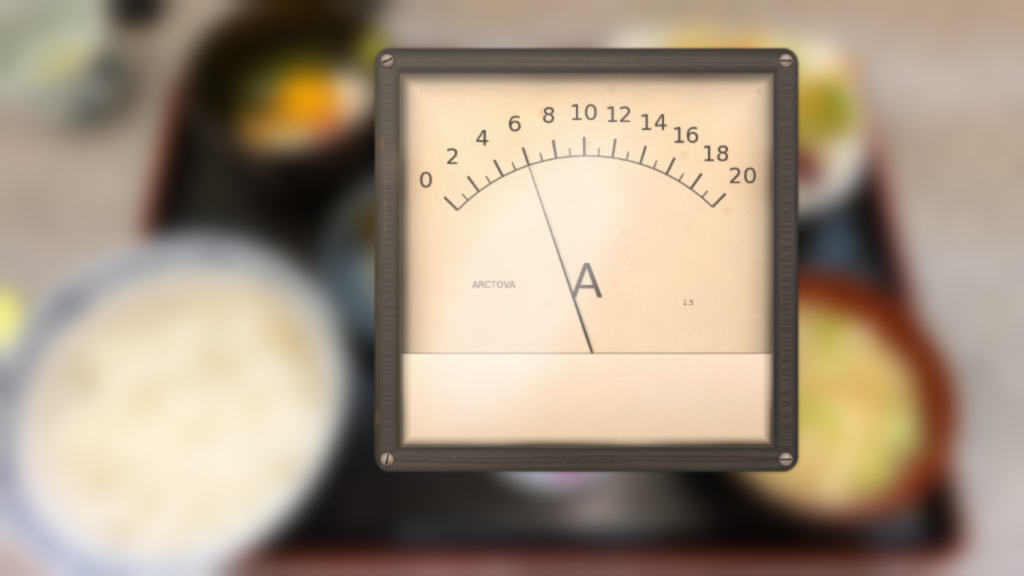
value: **6** A
